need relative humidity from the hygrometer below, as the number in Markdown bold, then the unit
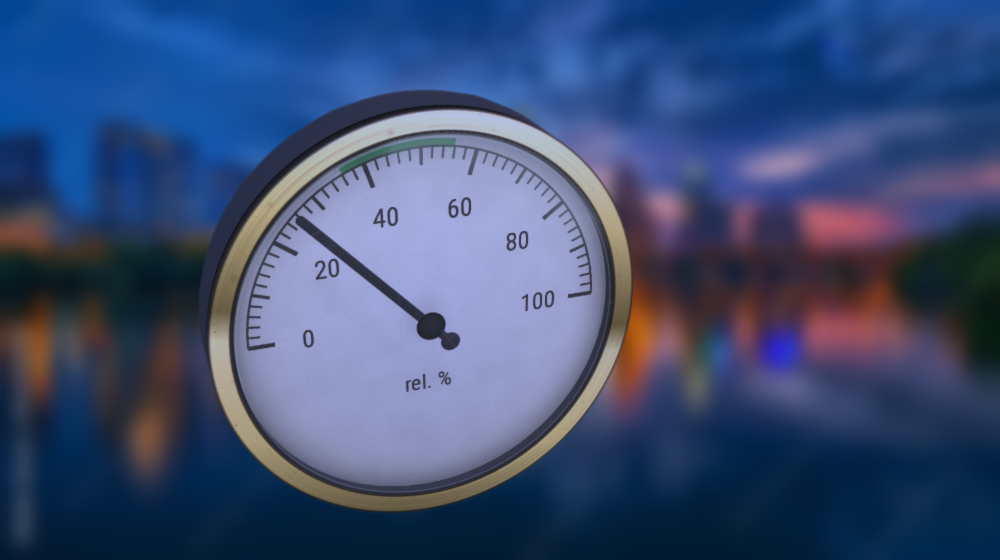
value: **26** %
